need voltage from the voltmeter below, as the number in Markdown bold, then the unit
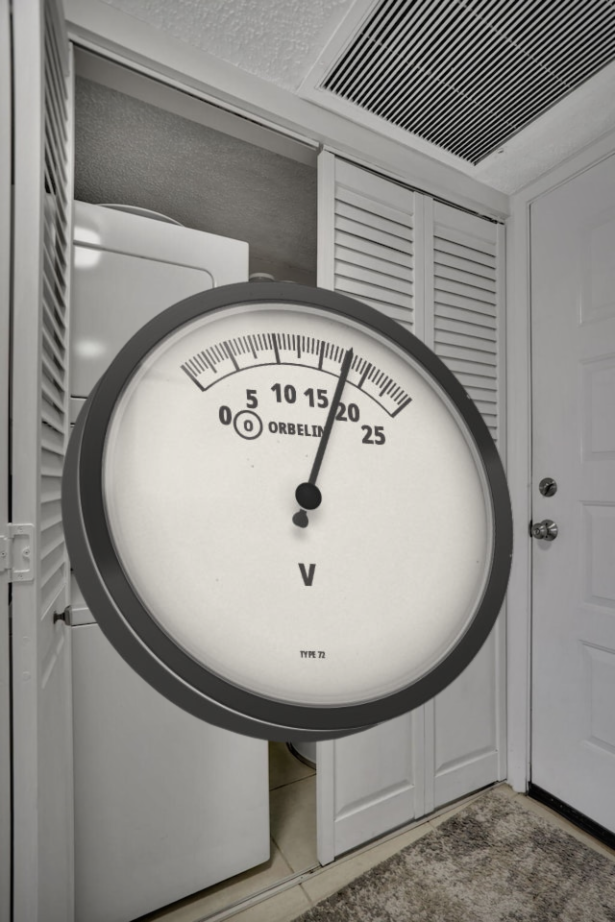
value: **17.5** V
